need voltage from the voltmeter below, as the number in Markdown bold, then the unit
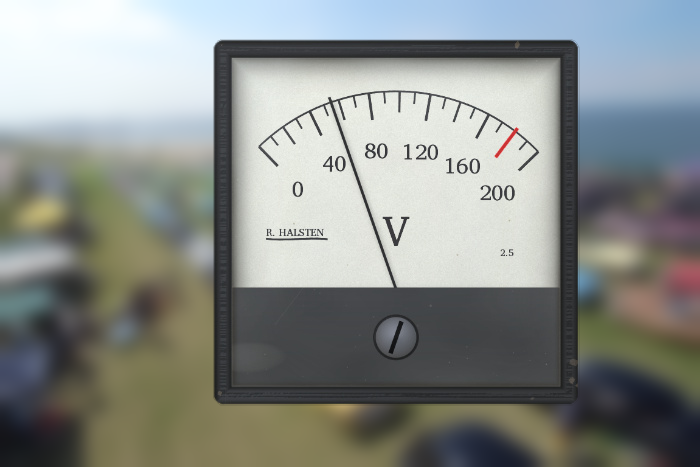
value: **55** V
